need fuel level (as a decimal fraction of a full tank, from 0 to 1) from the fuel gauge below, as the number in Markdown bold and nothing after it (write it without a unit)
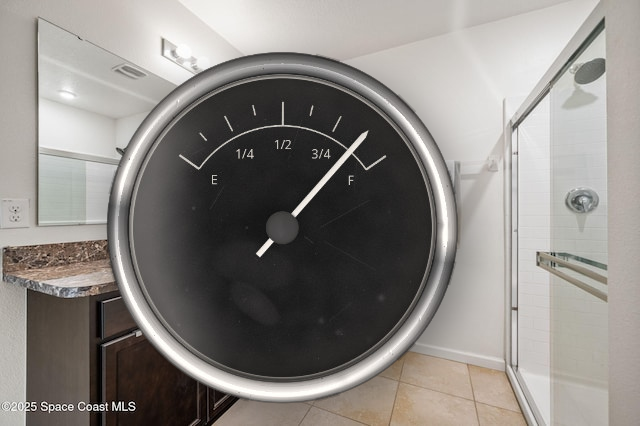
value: **0.875**
